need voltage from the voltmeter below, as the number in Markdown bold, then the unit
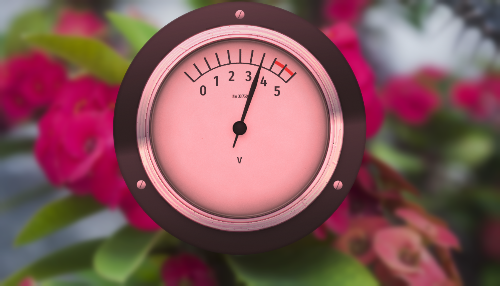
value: **3.5** V
